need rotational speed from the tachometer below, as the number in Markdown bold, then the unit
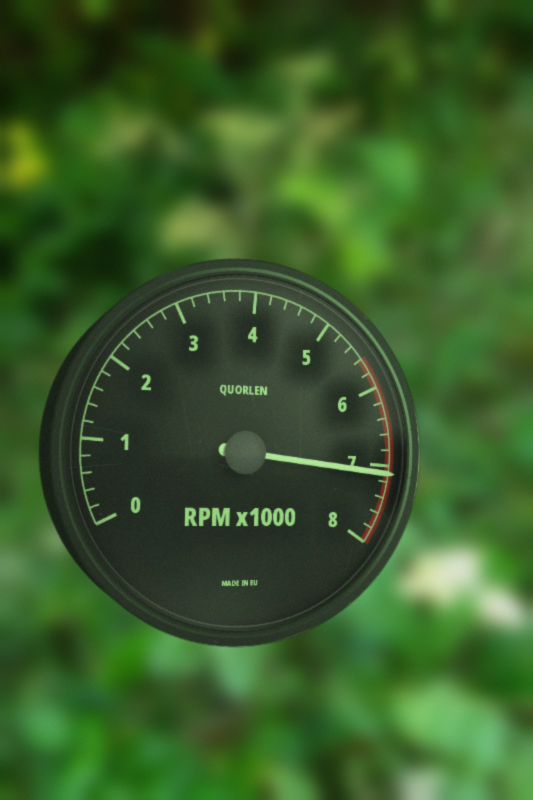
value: **7100** rpm
